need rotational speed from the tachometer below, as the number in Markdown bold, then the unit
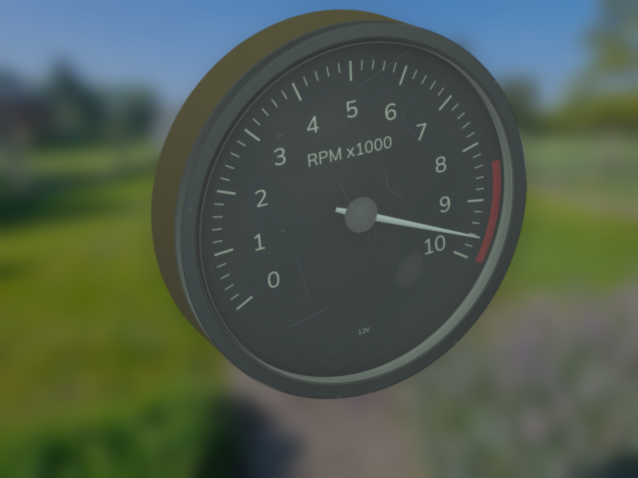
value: **9600** rpm
